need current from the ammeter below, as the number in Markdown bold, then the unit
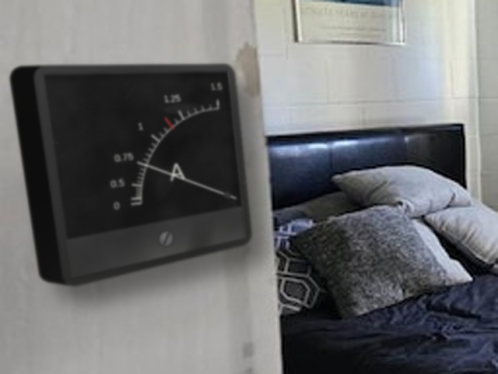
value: **0.75** A
